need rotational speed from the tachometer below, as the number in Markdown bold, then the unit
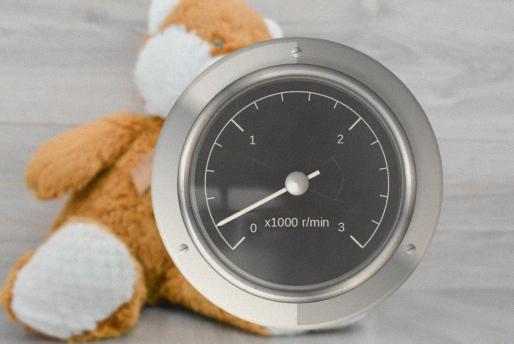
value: **200** rpm
